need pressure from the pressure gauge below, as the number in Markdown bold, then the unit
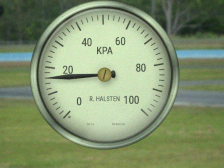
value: **16** kPa
